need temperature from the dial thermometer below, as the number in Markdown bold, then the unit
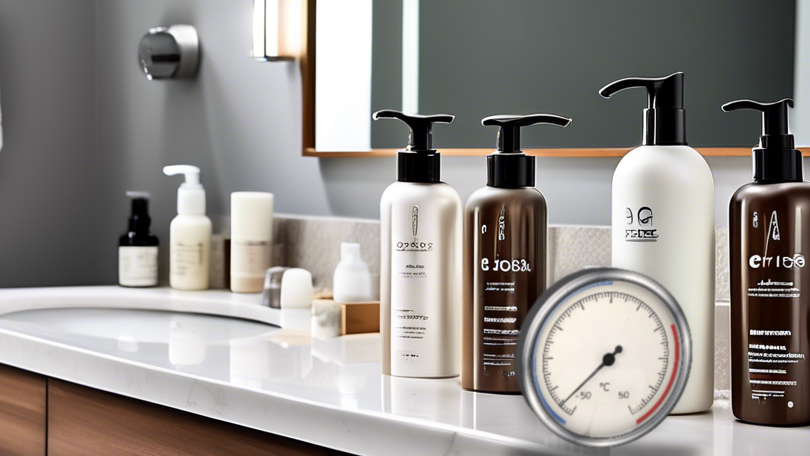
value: **-45** °C
